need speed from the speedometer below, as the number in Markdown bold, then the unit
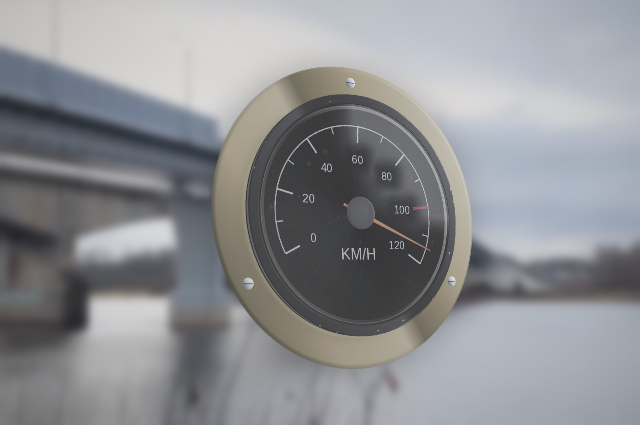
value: **115** km/h
